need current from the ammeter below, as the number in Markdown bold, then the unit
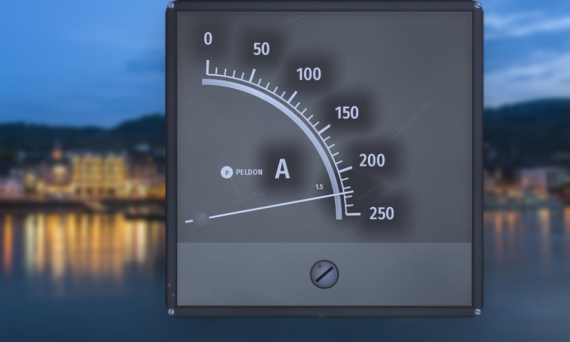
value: **225** A
